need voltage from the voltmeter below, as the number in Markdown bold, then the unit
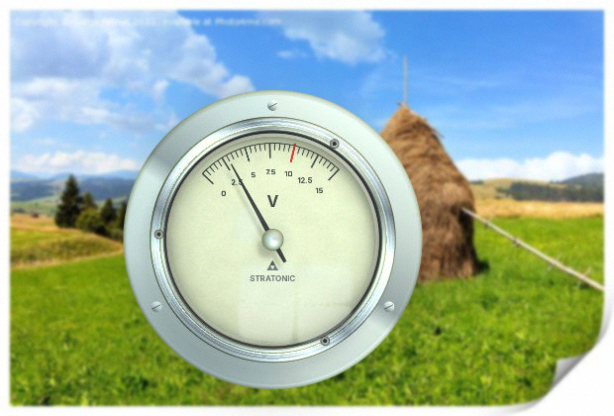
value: **3** V
